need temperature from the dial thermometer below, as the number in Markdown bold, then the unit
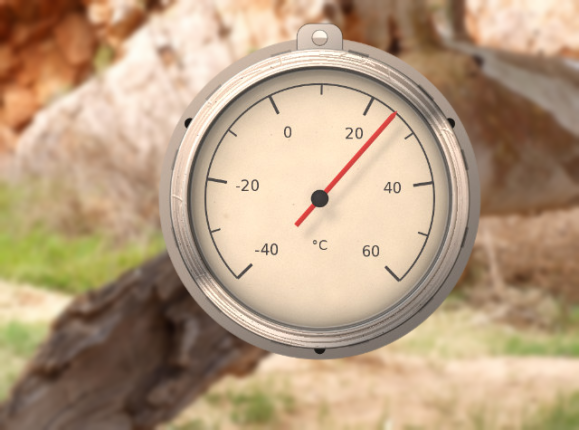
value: **25** °C
